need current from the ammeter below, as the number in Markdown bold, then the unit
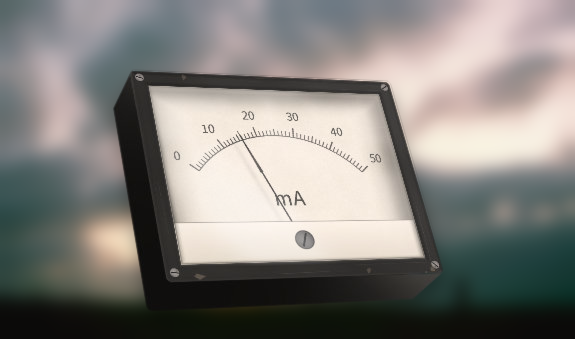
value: **15** mA
